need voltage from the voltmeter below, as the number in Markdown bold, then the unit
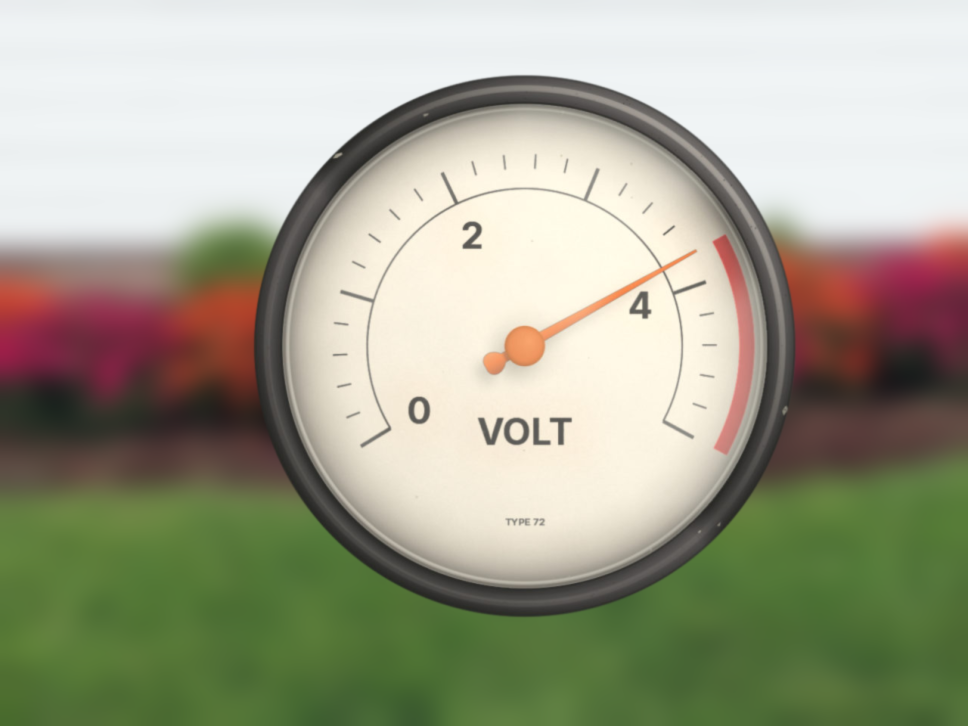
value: **3.8** V
